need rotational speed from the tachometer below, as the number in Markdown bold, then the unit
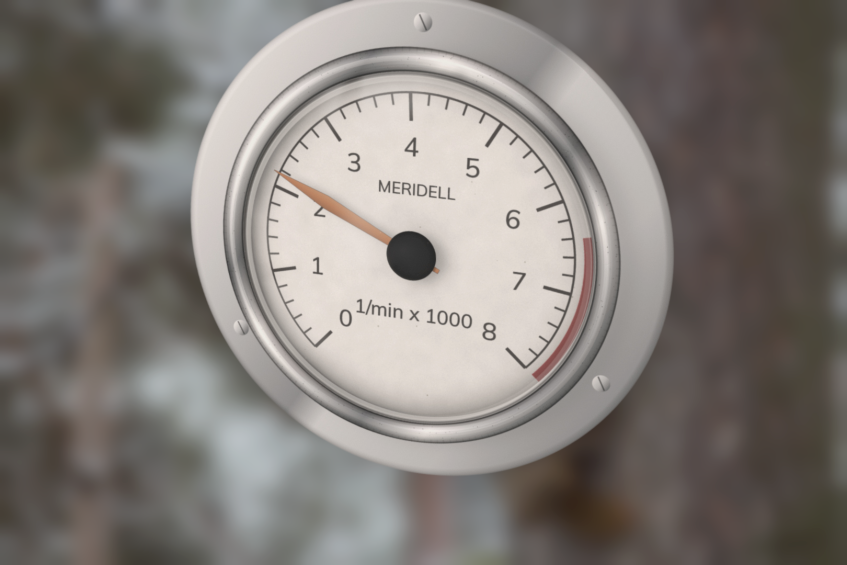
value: **2200** rpm
